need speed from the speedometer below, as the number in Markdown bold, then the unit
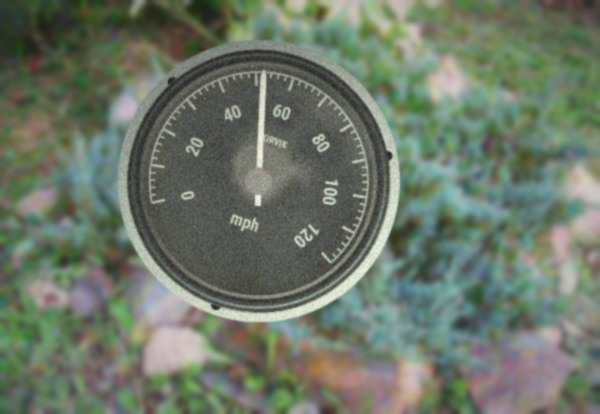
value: **52** mph
